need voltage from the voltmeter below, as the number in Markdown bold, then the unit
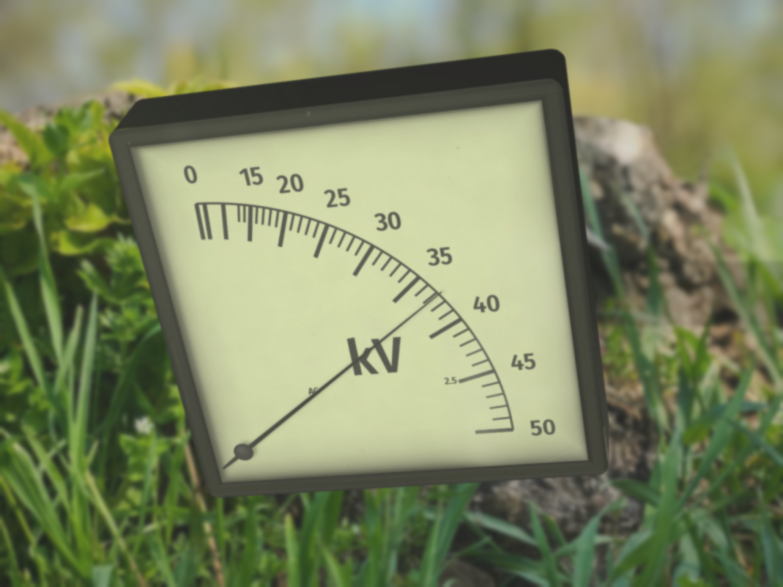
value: **37** kV
